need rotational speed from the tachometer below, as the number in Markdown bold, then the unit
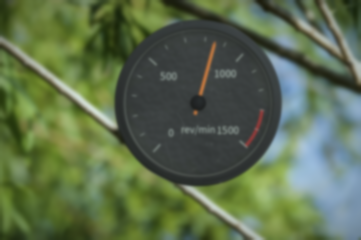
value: **850** rpm
